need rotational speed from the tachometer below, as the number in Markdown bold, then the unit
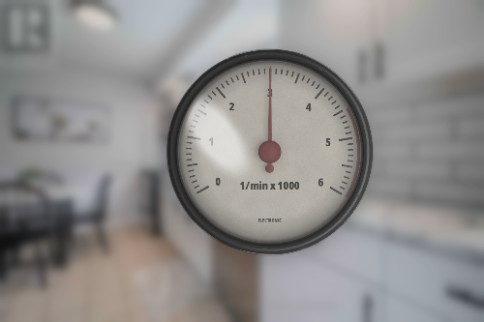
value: **3000** rpm
